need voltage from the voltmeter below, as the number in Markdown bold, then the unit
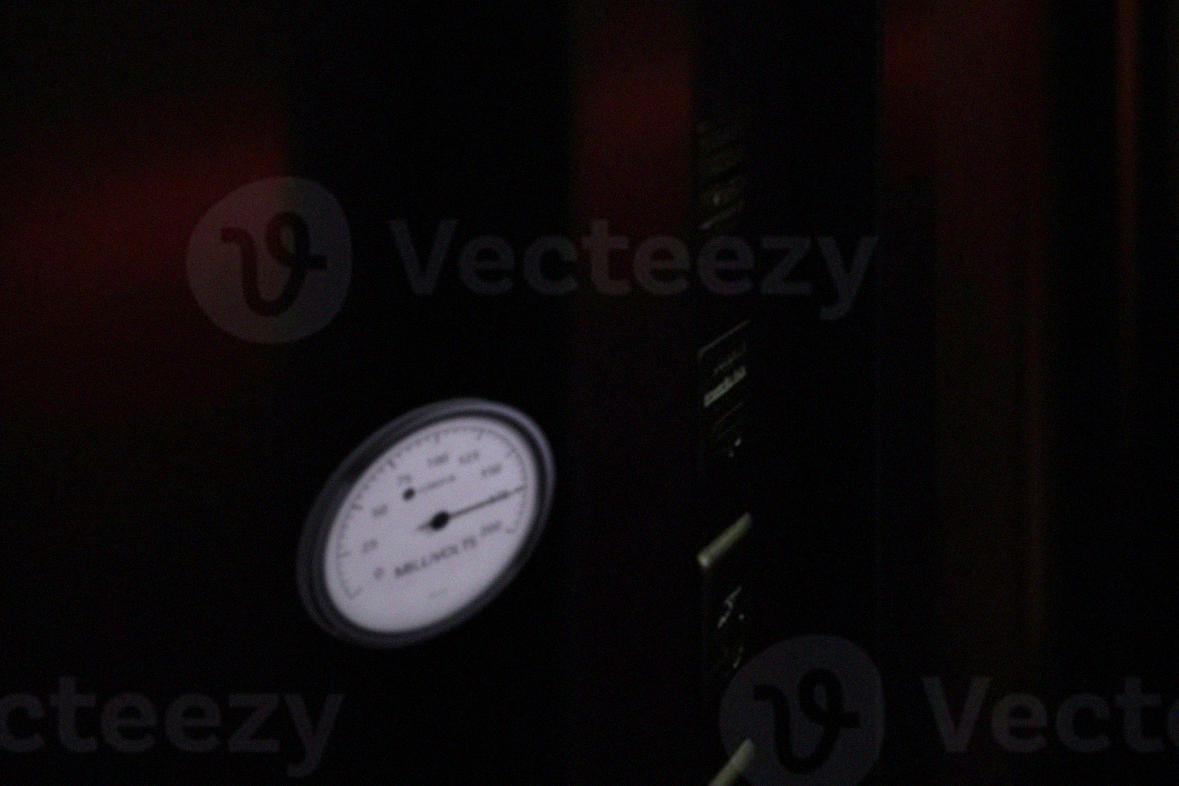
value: **175** mV
